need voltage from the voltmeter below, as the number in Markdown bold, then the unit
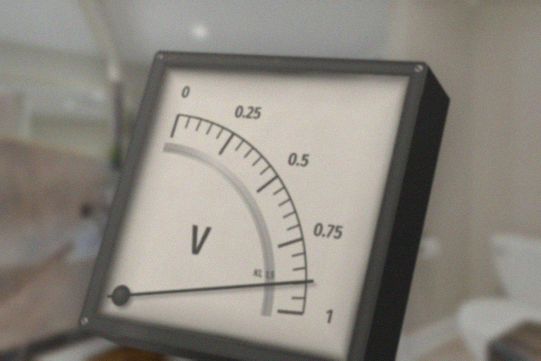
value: **0.9** V
